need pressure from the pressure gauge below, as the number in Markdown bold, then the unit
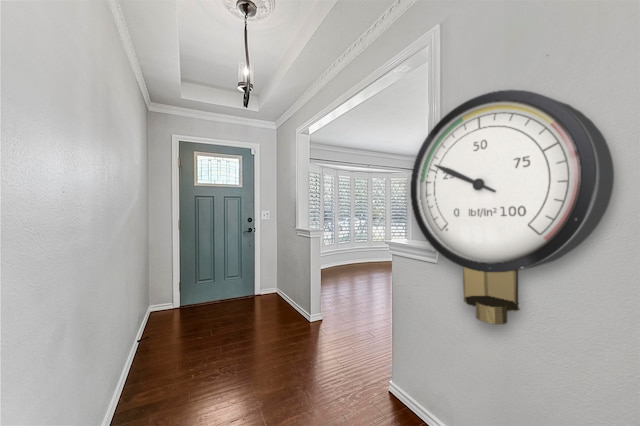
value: **27.5** psi
